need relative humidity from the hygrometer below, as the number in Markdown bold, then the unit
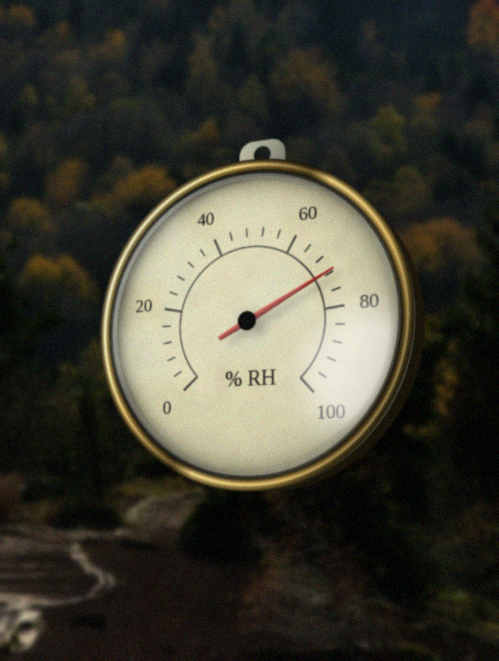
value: **72** %
